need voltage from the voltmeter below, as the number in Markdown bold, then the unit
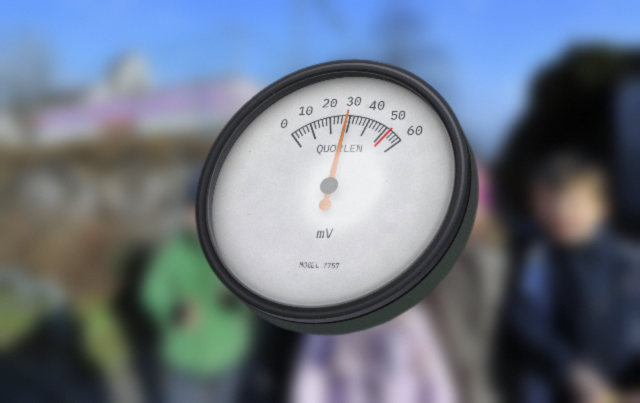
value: **30** mV
